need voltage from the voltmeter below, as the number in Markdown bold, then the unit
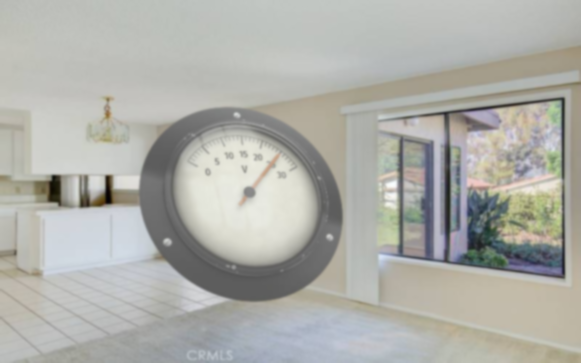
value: **25** V
